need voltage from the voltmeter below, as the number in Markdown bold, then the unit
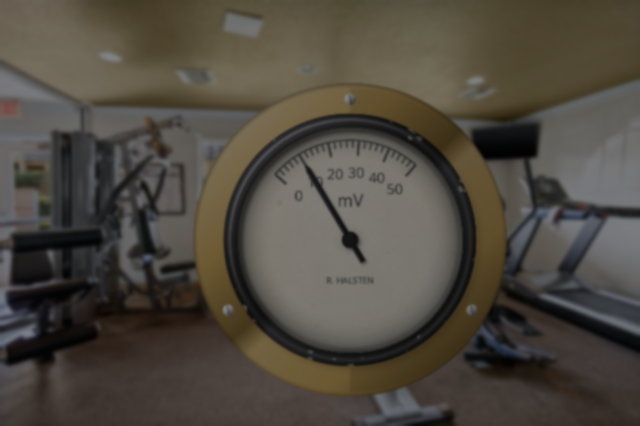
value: **10** mV
